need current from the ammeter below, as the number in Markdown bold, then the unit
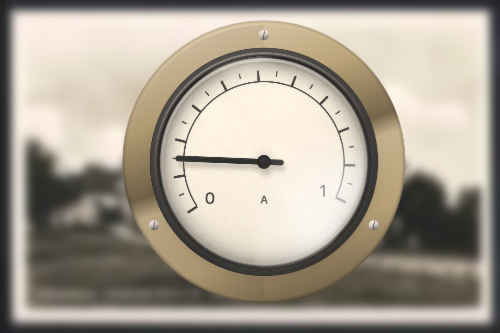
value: **0.15** A
